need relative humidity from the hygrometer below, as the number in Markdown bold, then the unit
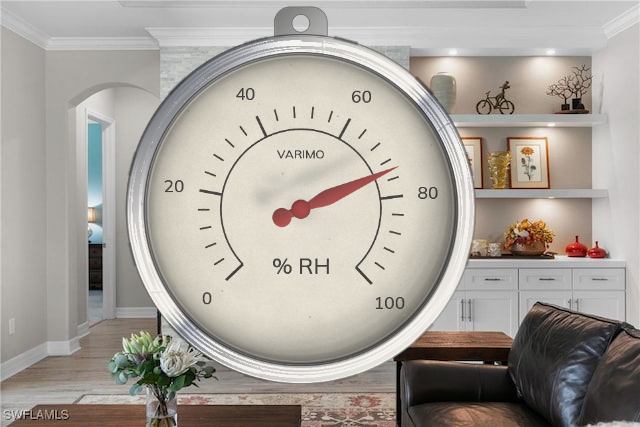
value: **74** %
